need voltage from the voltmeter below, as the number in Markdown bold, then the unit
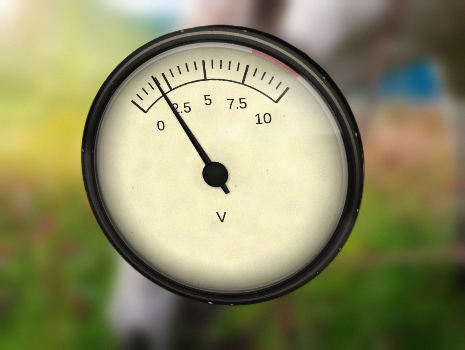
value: **2** V
